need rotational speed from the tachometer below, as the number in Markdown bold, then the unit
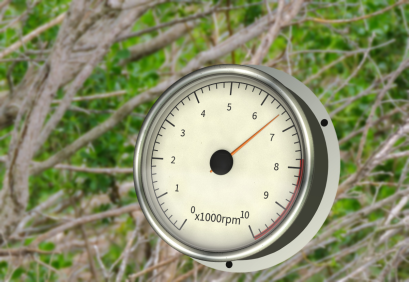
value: **6600** rpm
